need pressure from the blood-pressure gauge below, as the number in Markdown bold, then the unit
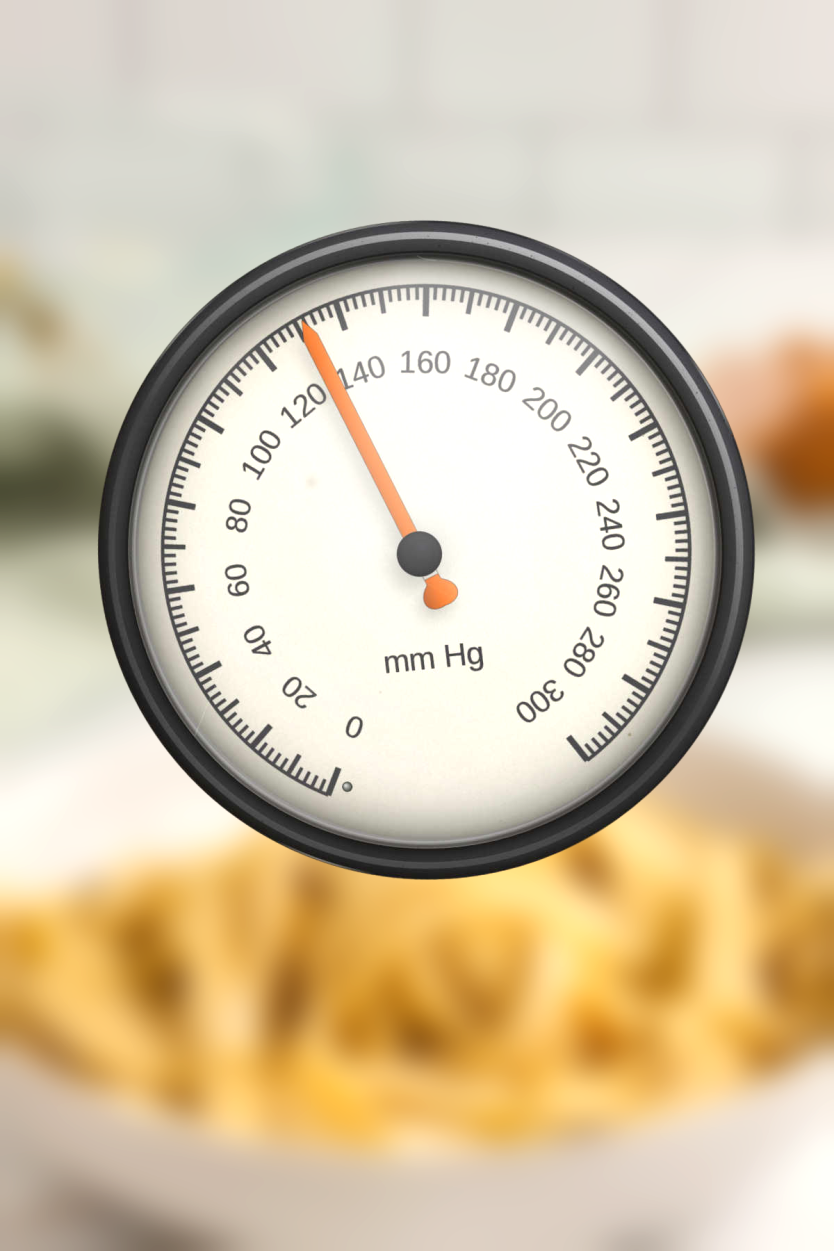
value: **132** mmHg
